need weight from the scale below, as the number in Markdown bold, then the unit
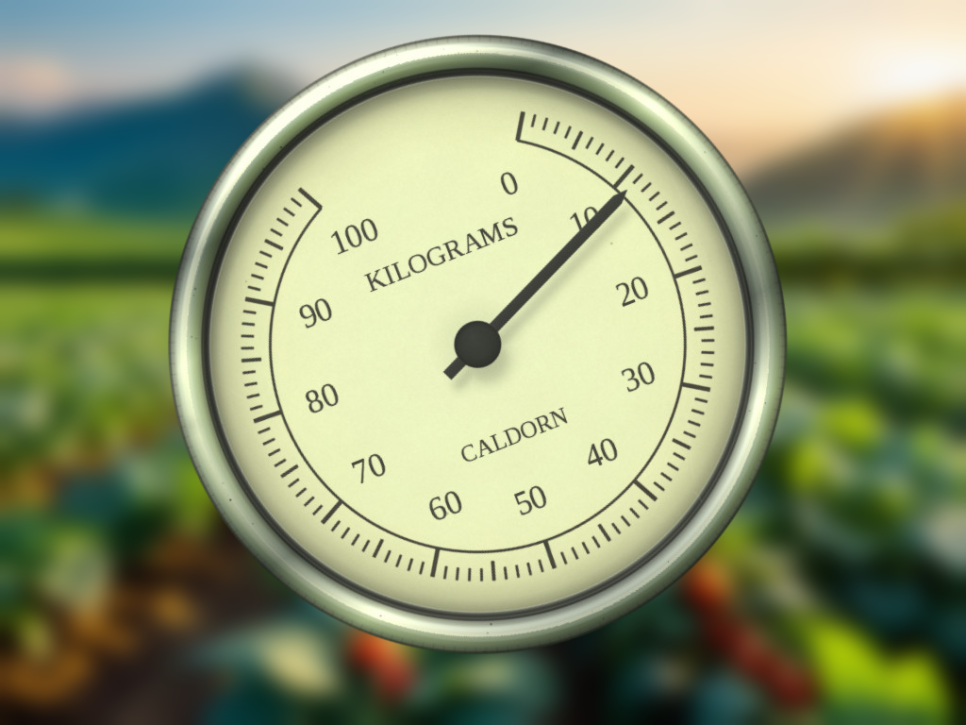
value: **11** kg
